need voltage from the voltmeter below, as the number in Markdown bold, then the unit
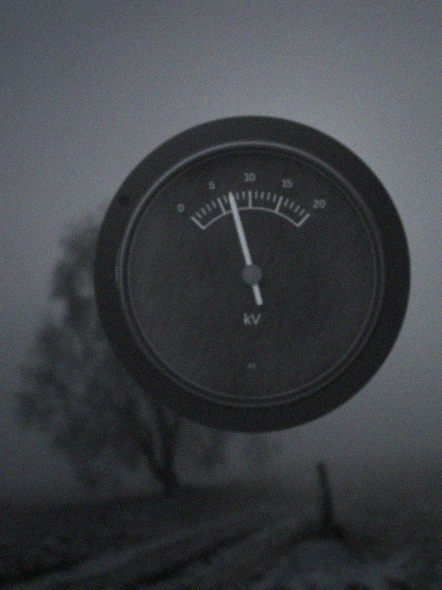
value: **7** kV
